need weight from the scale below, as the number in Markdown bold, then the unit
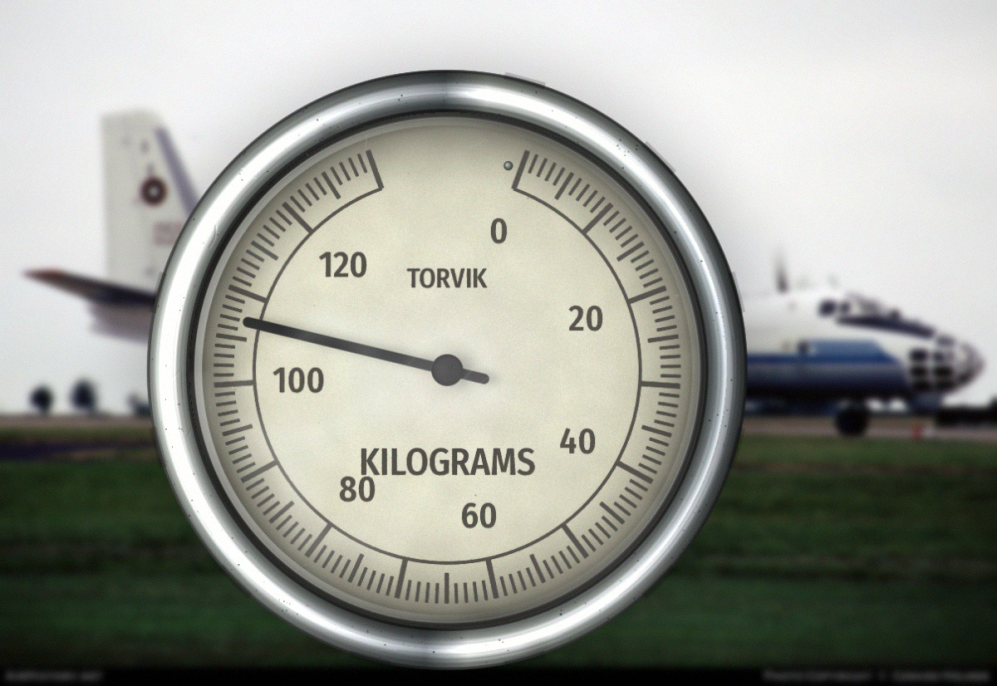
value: **107** kg
